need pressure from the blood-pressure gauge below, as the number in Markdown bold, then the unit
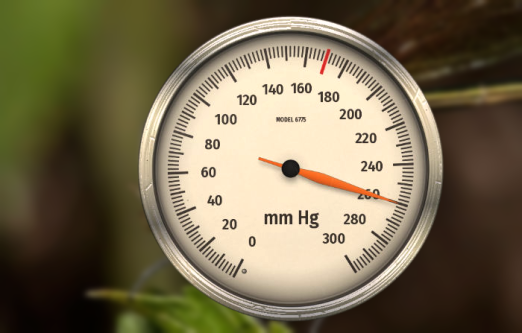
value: **260** mmHg
